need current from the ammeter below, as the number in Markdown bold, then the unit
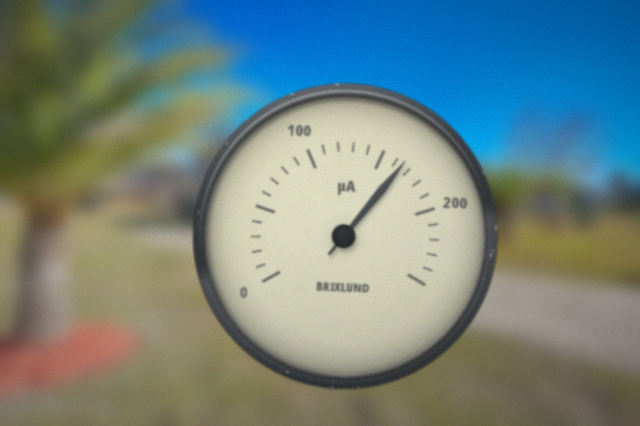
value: **165** µA
